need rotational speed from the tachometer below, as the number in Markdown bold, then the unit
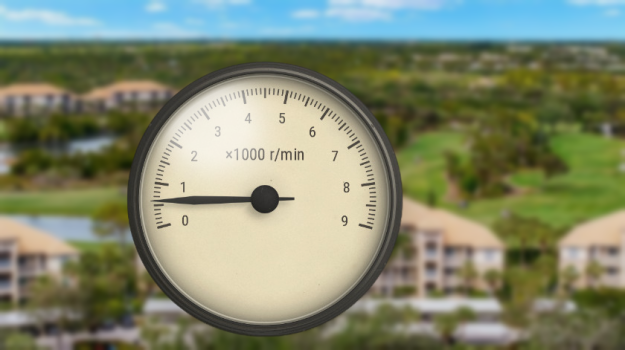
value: **600** rpm
